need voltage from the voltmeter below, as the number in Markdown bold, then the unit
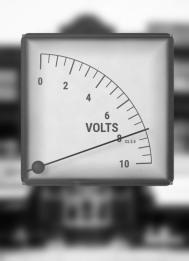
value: **8** V
